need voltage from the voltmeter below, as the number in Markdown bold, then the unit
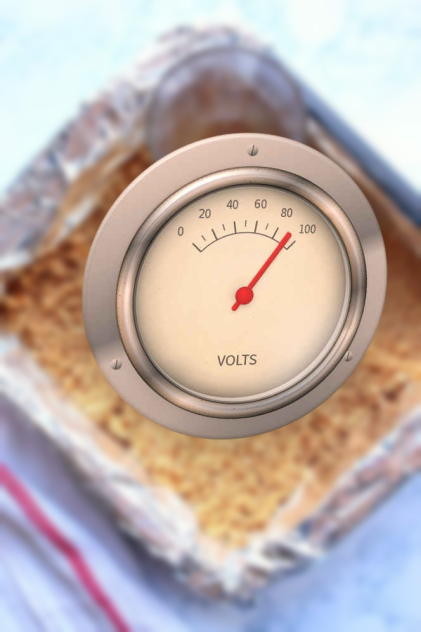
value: **90** V
